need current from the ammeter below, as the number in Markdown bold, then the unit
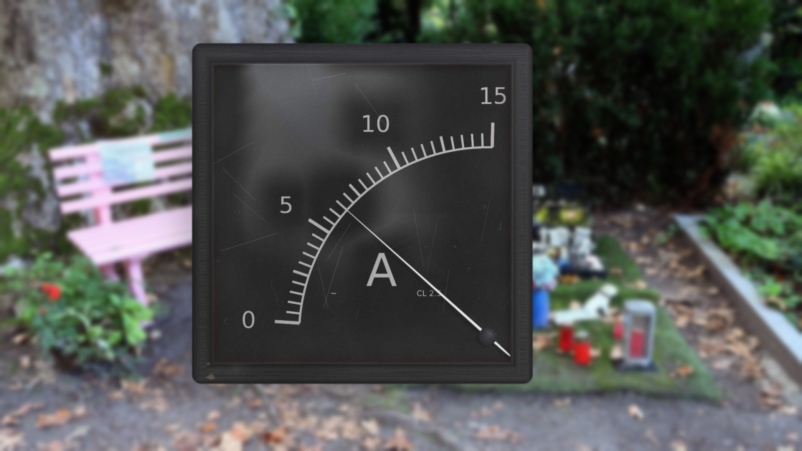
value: **6.5** A
